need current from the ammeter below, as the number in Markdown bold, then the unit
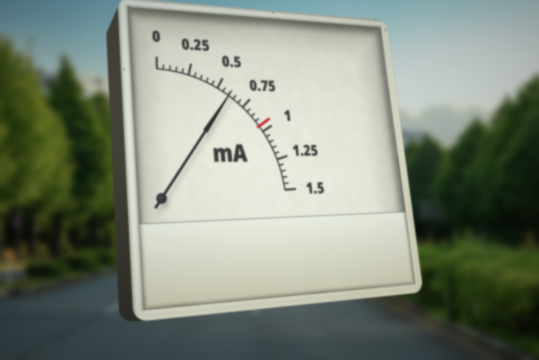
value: **0.6** mA
